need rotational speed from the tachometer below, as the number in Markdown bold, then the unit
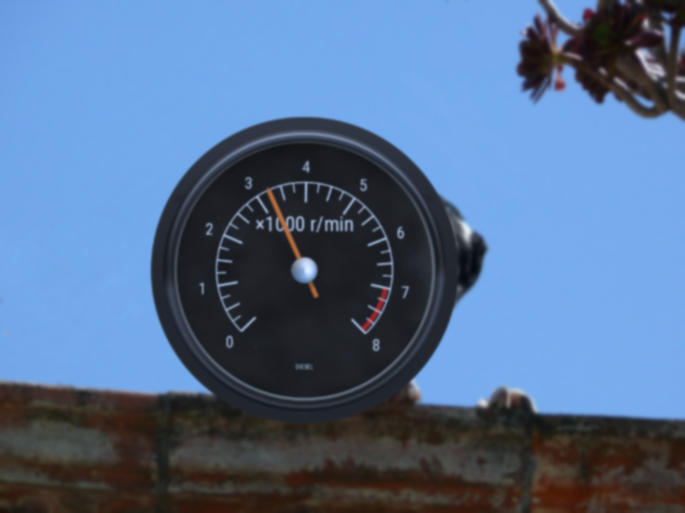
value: **3250** rpm
